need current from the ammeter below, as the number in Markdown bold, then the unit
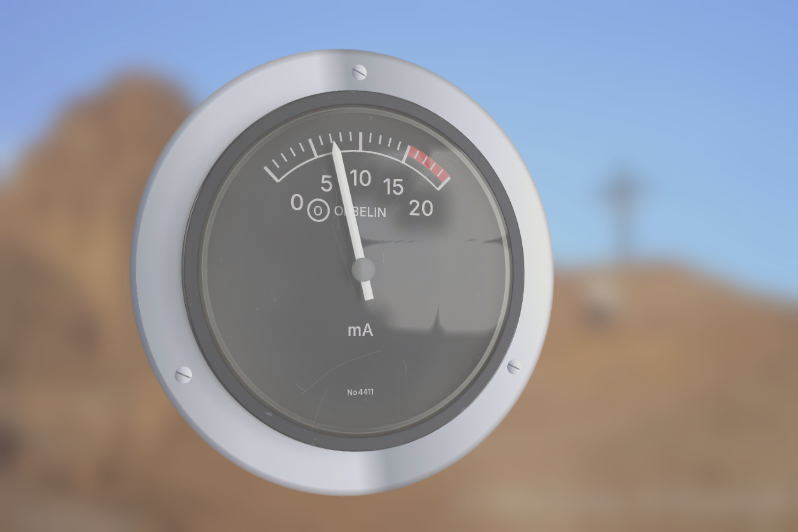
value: **7** mA
